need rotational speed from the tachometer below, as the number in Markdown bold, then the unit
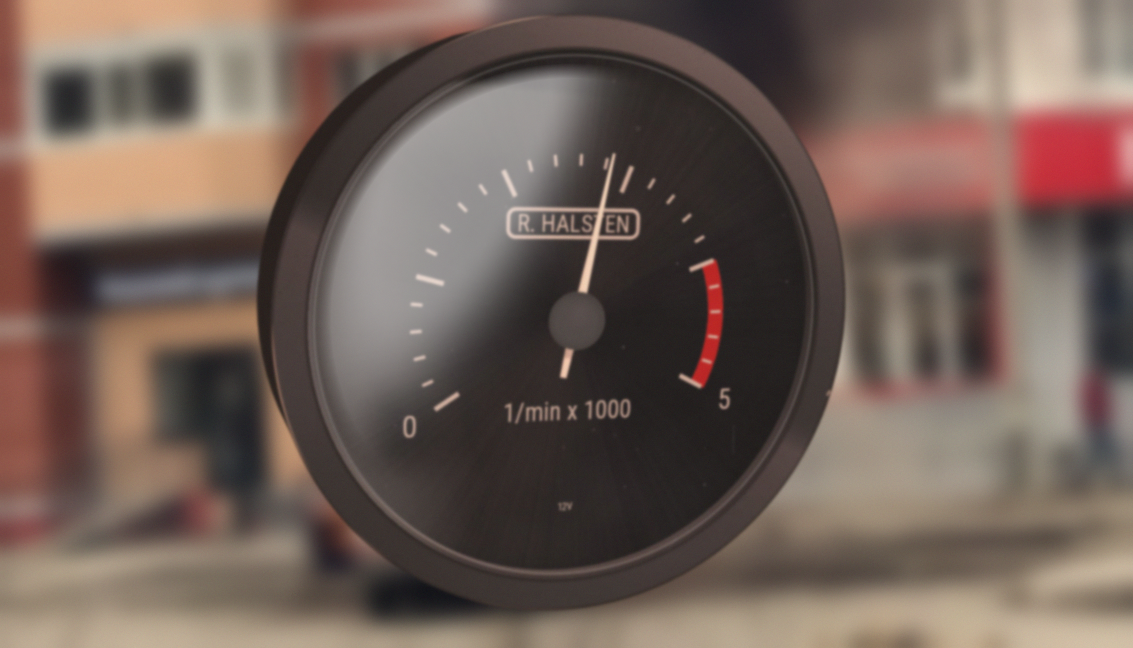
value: **2800** rpm
